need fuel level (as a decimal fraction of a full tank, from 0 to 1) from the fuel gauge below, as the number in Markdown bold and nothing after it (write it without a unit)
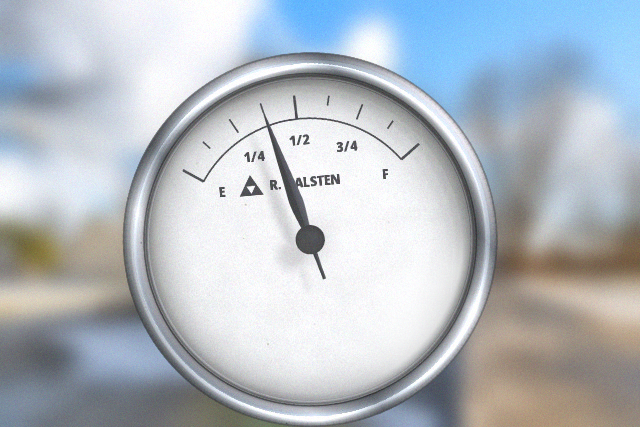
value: **0.375**
